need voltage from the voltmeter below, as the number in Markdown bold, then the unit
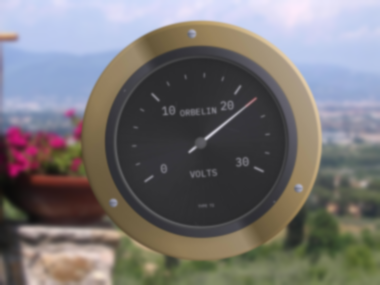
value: **22** V
